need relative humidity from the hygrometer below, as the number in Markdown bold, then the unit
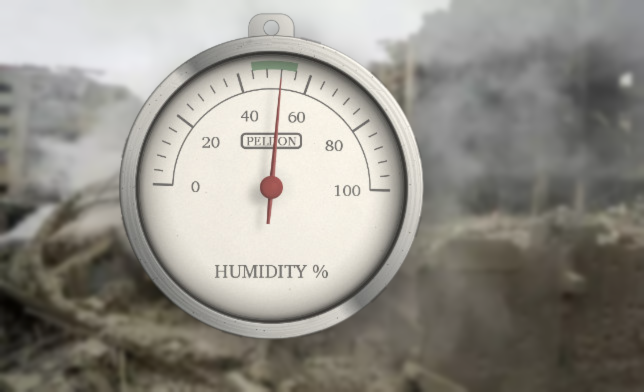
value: **52** %
